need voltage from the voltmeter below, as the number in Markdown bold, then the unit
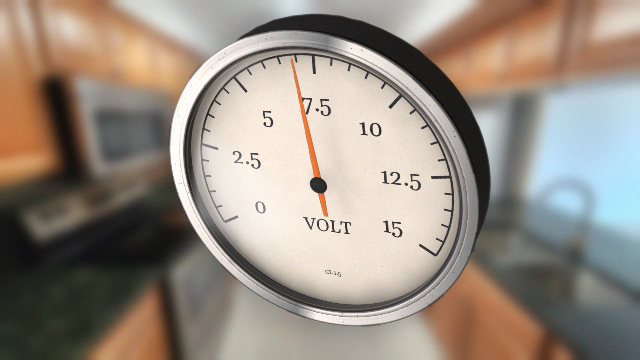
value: **7** V
